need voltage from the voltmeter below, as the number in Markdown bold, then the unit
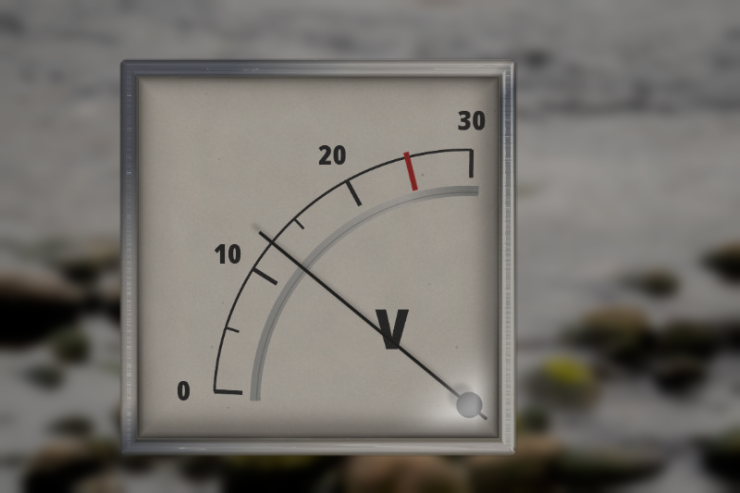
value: **12.5** V
